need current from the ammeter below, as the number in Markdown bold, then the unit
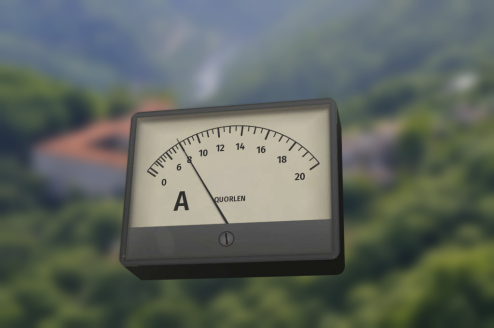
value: **8** A
